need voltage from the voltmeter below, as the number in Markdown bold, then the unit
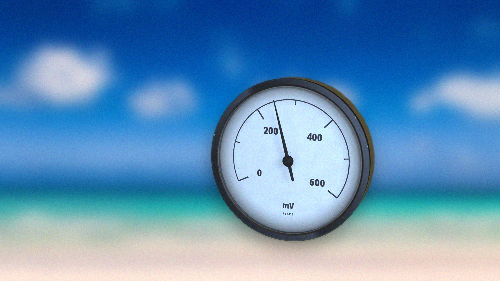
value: **250** mV
